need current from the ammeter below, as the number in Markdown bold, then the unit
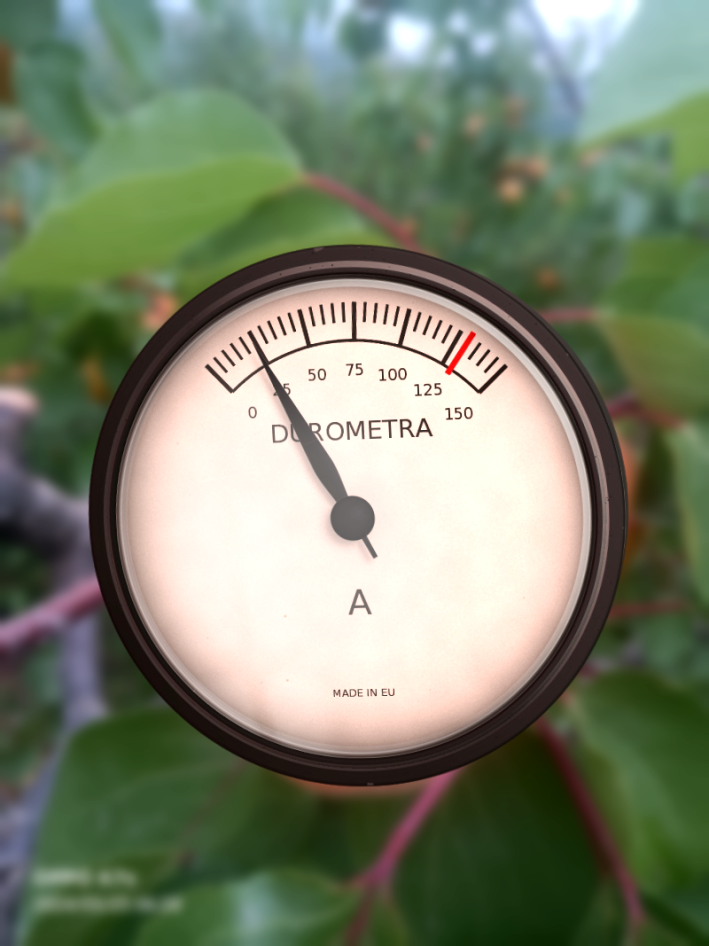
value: **25** A
